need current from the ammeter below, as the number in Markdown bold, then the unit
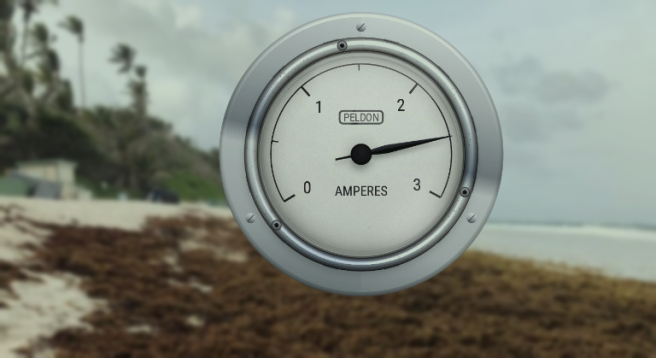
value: **2.5** A
